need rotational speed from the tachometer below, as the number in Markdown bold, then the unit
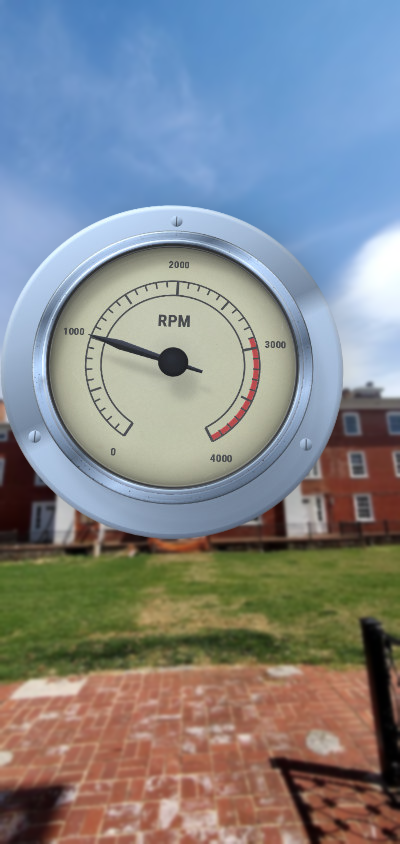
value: **1000** rpm
